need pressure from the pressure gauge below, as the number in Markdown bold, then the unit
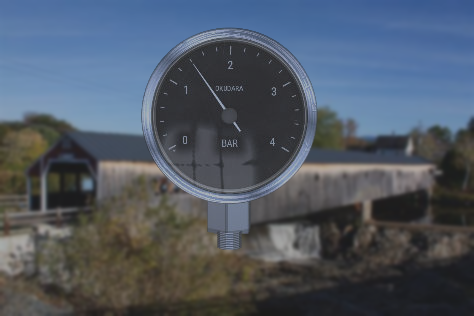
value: **1.4** bar
